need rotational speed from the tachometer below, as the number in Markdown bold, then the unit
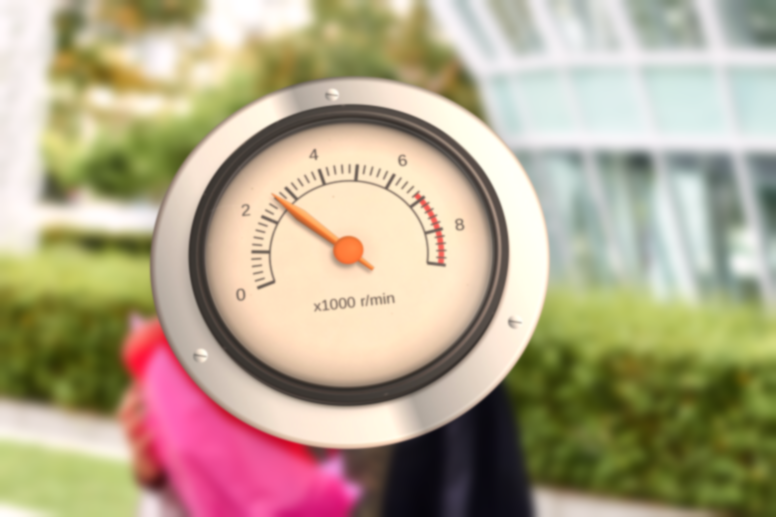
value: **2600** rpm
